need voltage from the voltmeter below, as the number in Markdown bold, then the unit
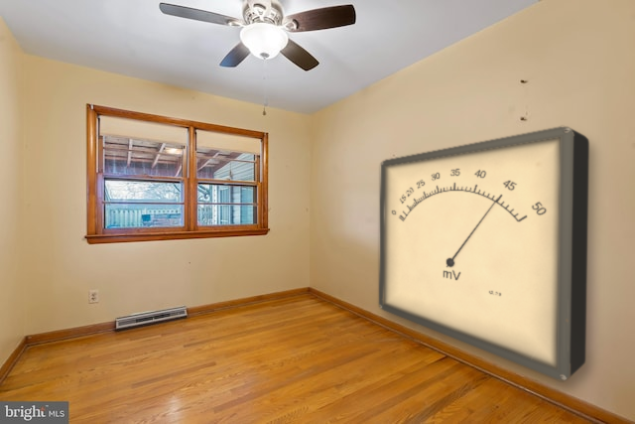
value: **45** mV
